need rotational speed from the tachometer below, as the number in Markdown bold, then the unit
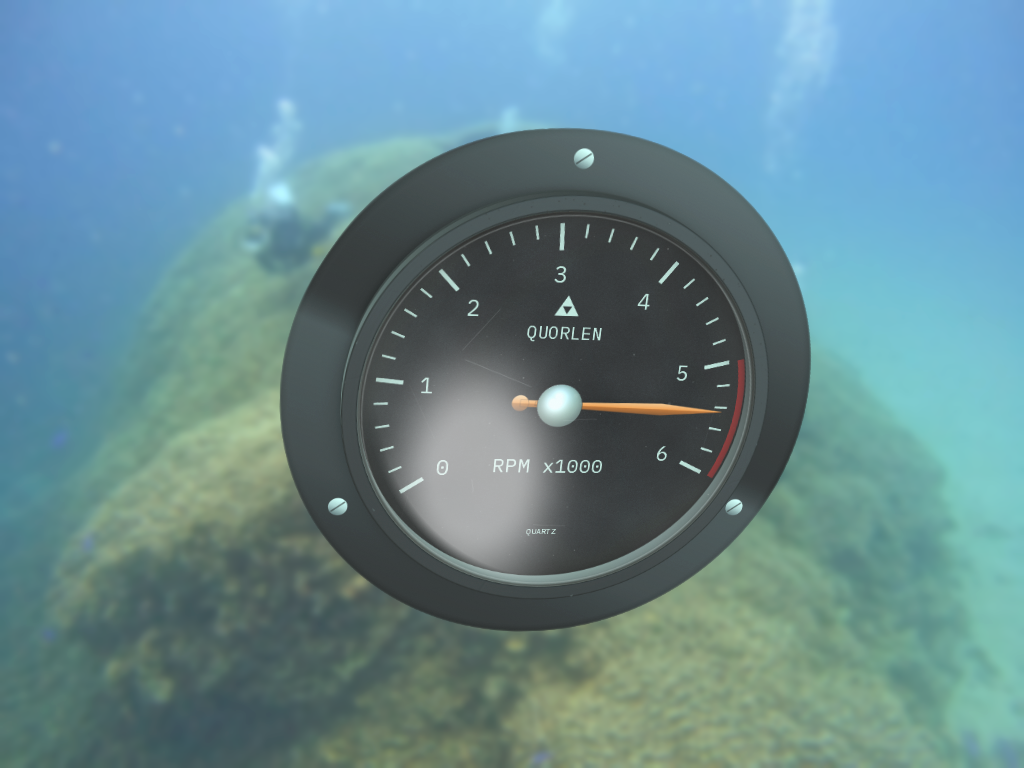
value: **5400** rpm
